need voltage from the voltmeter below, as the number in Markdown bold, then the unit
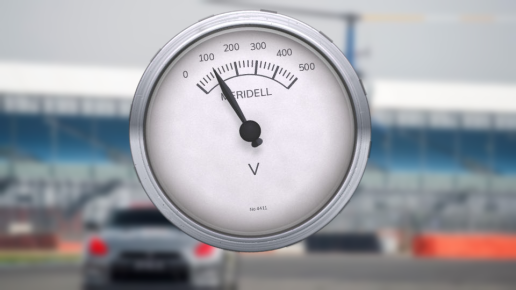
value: **100** V
